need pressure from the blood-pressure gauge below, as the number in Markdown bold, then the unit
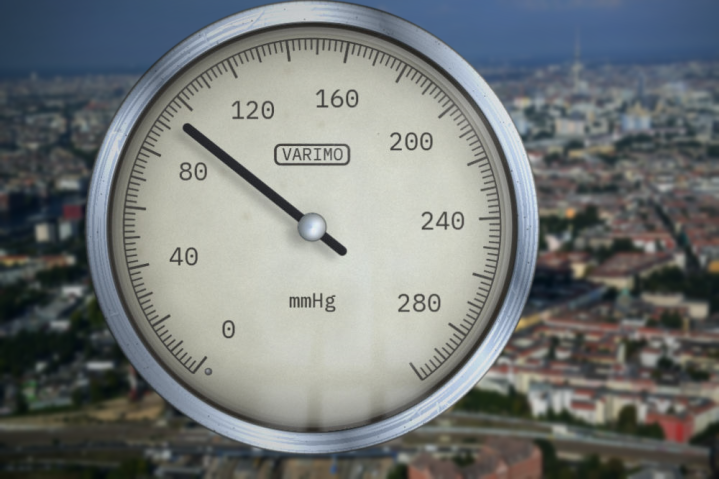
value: **94** mmHg
